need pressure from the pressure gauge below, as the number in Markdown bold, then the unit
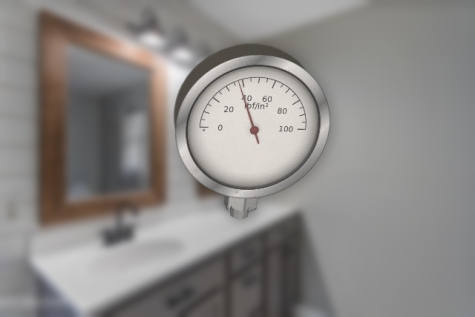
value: **37.5** psi
